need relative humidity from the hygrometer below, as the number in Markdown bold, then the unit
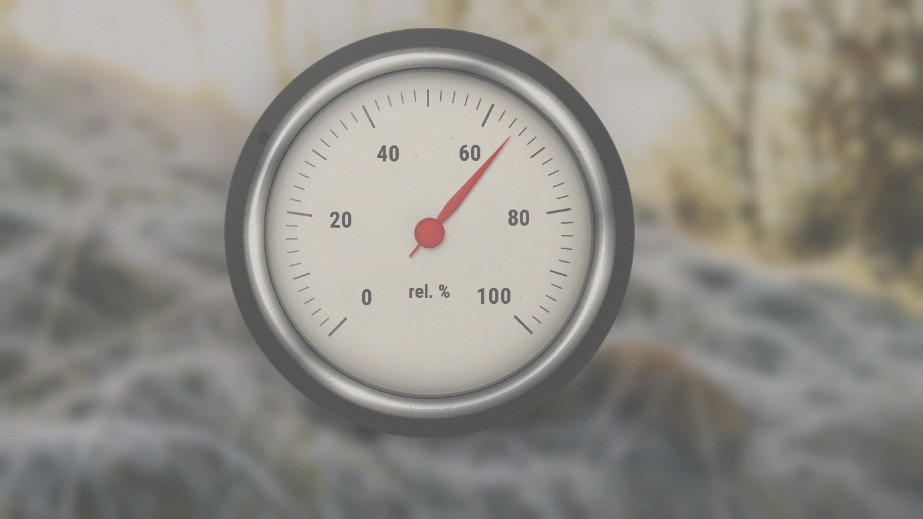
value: **65** %
